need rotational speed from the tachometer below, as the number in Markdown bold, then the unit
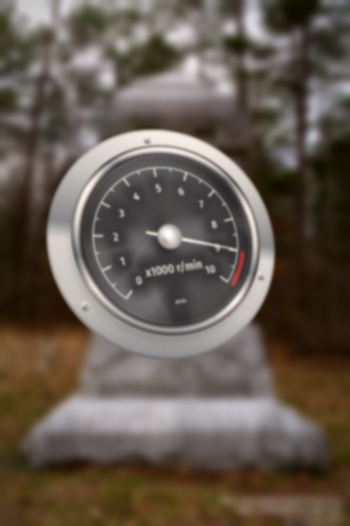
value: **9000** rpm
